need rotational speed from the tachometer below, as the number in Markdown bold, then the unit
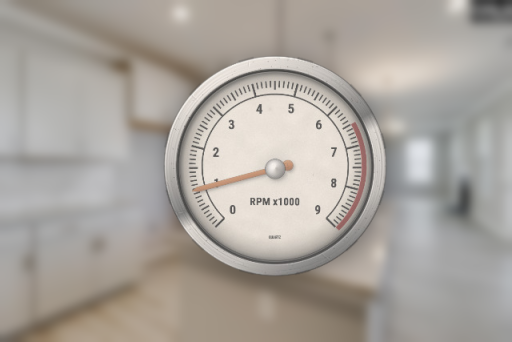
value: **1000** rpm
